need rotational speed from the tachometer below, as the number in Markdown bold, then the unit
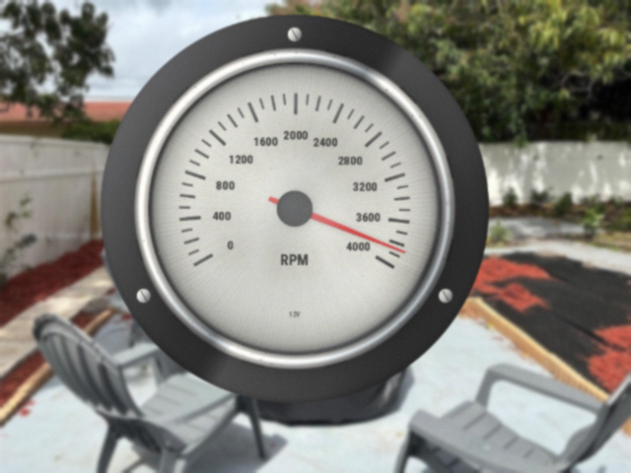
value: **3850** rpm
